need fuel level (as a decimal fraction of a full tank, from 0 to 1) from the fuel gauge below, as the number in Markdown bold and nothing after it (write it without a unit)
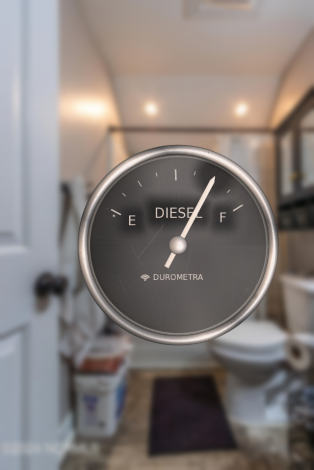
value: **0.75**
